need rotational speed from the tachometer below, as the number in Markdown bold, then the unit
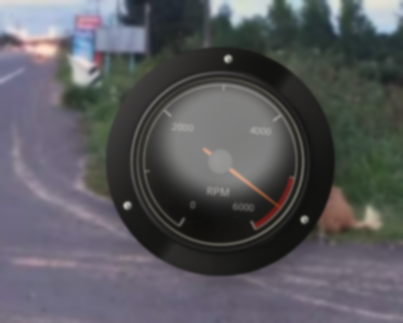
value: **5500** rpm
